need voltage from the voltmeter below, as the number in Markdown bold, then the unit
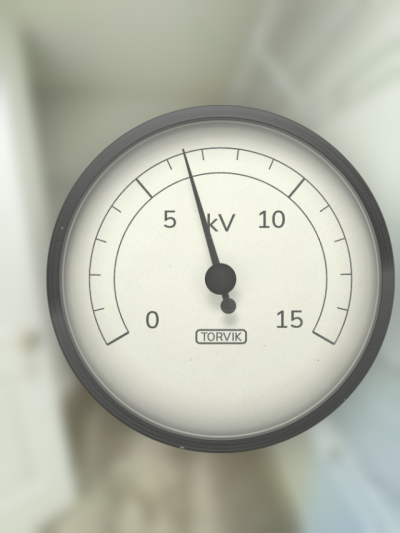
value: **6.5** kV
